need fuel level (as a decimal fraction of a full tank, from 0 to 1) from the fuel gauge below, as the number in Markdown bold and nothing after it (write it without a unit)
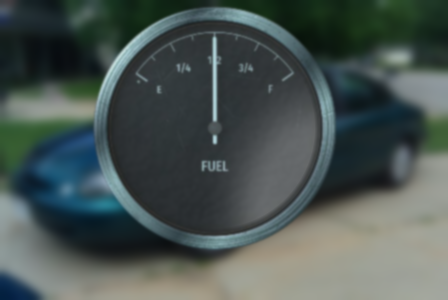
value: **0.5**
